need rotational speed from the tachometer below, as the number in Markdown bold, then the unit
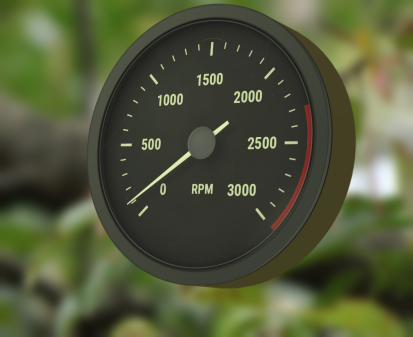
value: **100** rpm
